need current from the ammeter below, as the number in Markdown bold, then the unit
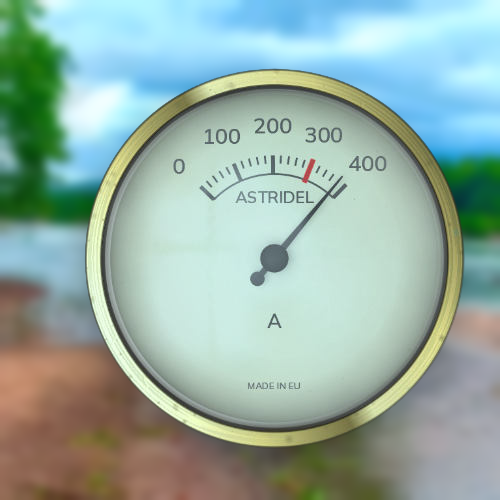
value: **380** A
